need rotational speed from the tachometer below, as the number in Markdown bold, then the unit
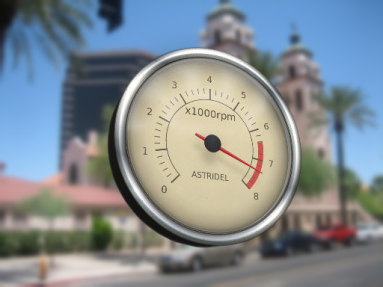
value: **7400** rpm
